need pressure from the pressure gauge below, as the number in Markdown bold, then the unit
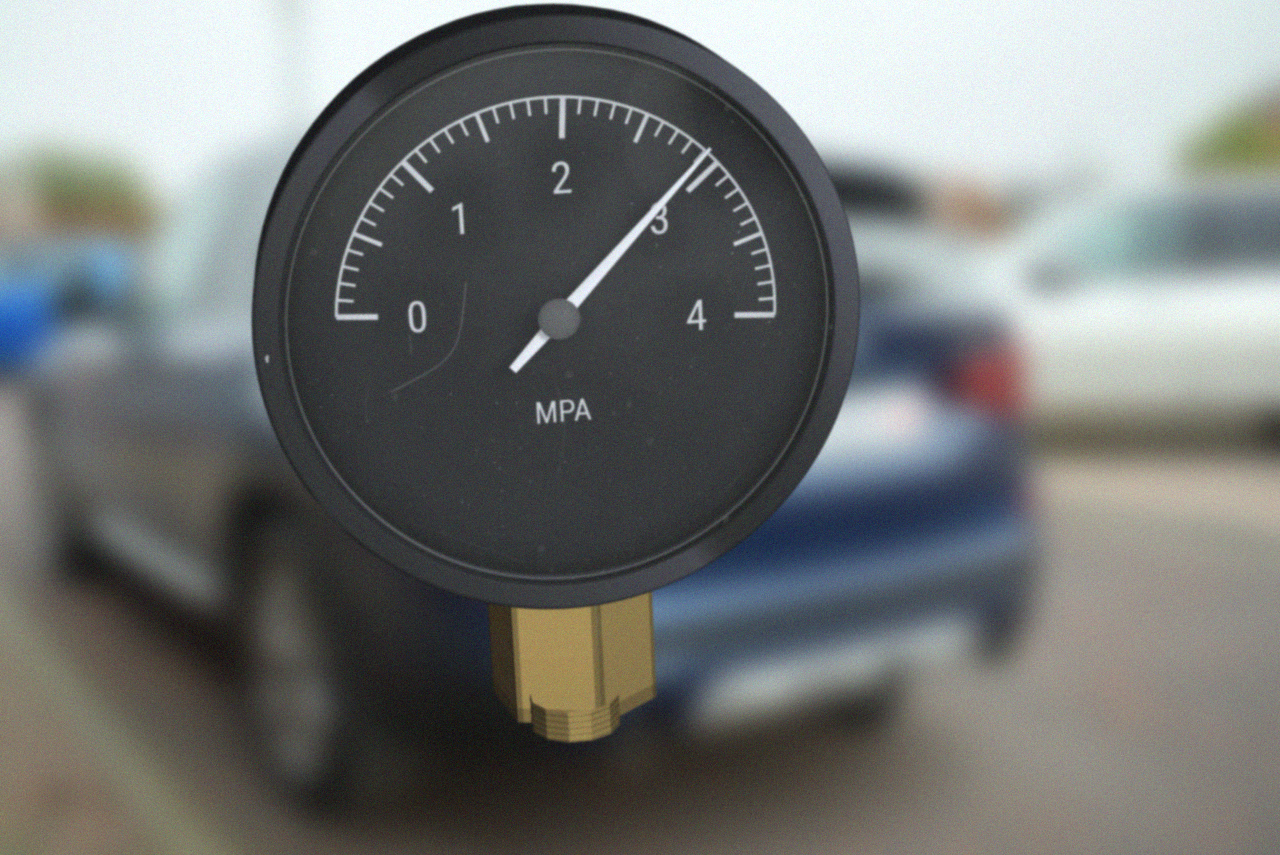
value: **2.9** MPa
